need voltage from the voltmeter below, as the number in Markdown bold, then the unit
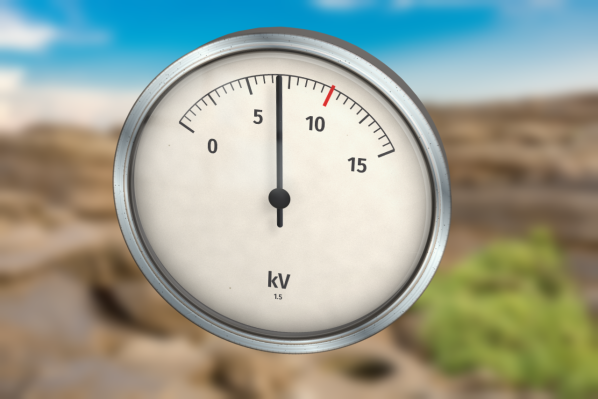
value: **7** kV
